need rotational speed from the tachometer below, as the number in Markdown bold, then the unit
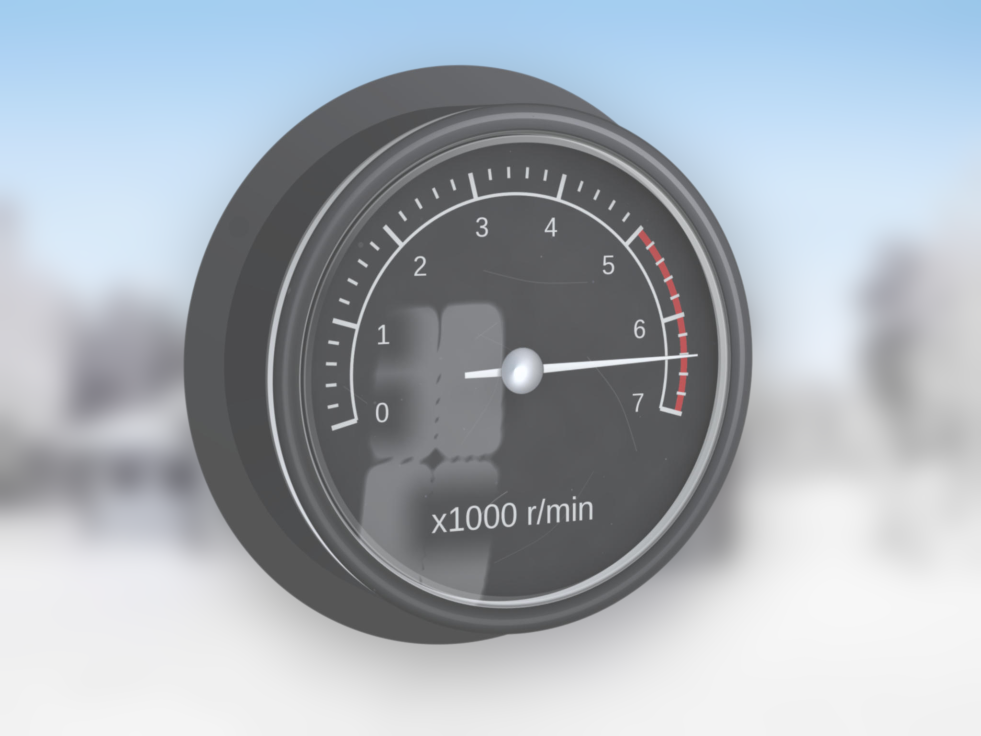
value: **6400** rpm
